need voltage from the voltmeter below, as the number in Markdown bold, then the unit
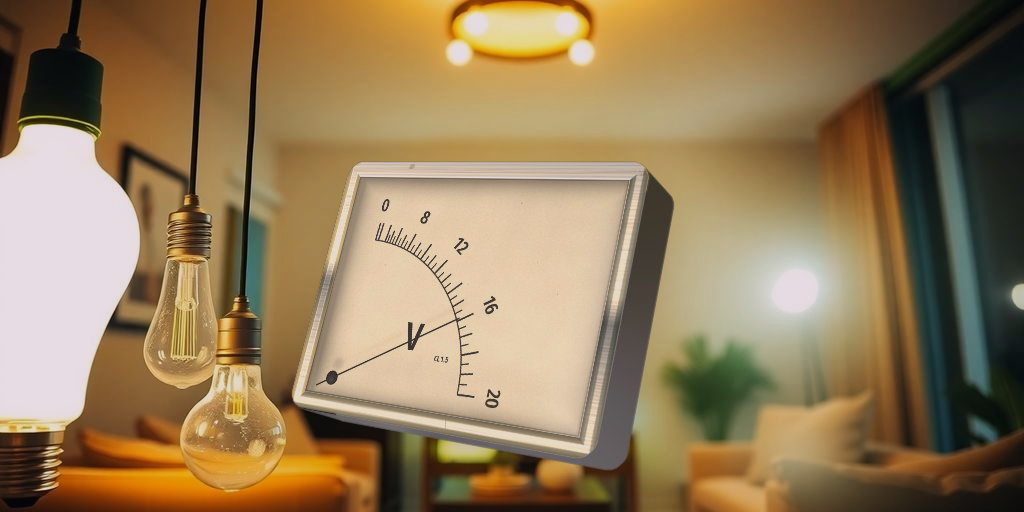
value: **16** V
